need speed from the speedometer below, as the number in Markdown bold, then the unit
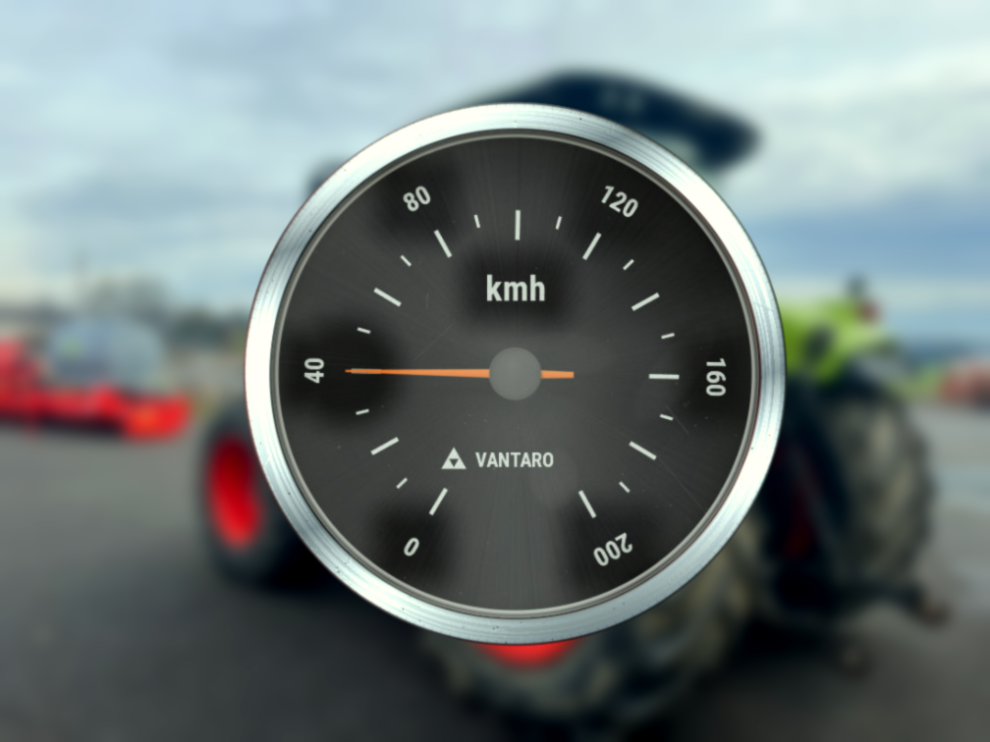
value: **40** km/h
